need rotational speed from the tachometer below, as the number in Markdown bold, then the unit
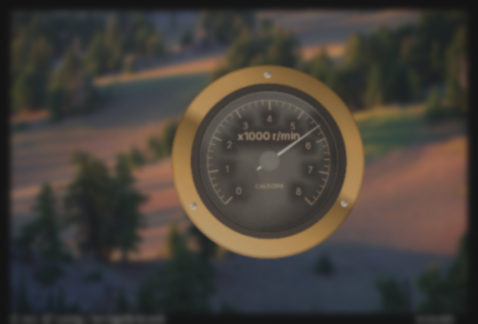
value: **5600** rpm
